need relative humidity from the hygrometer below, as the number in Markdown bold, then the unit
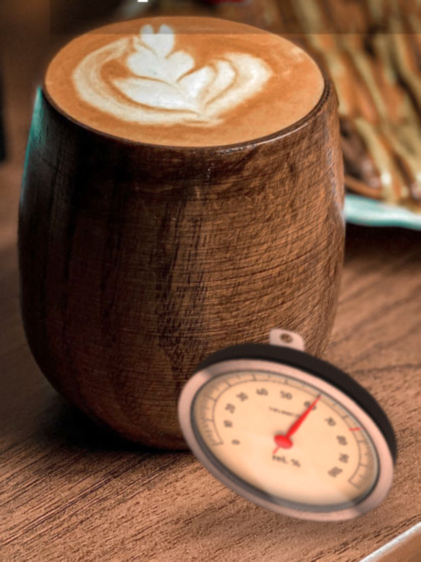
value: **60** %
